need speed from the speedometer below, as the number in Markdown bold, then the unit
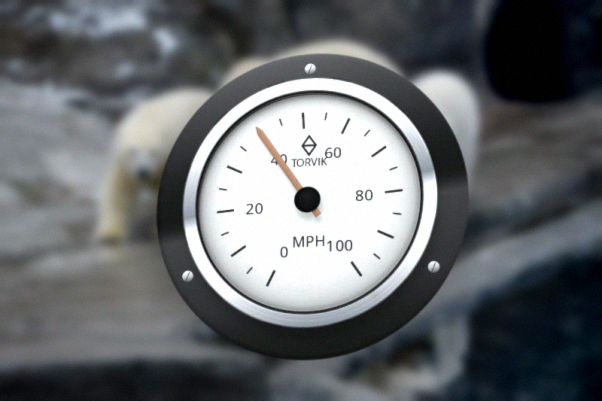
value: **40** mph
